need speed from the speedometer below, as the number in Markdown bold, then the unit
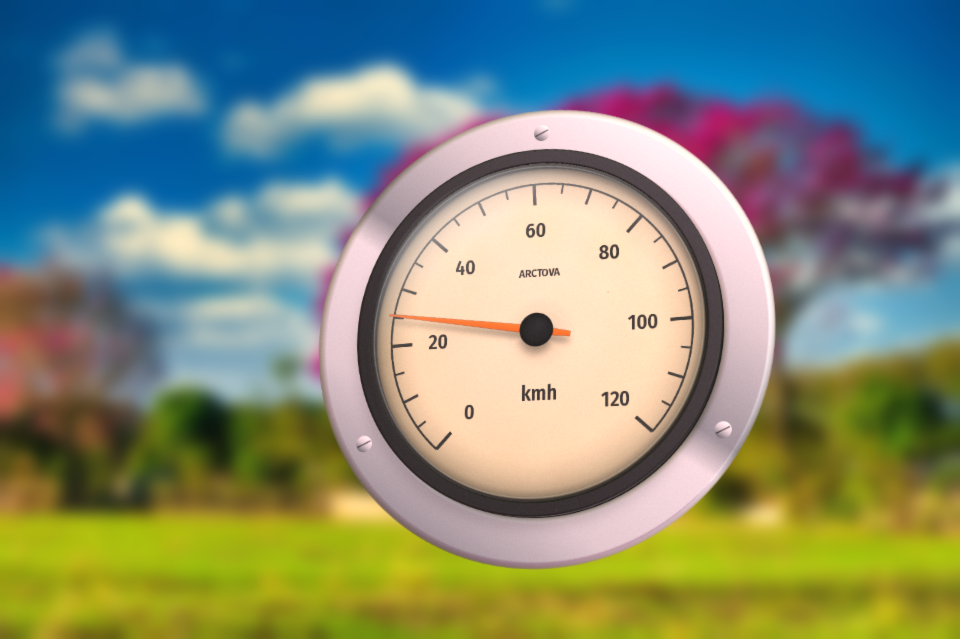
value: **25** km/h
